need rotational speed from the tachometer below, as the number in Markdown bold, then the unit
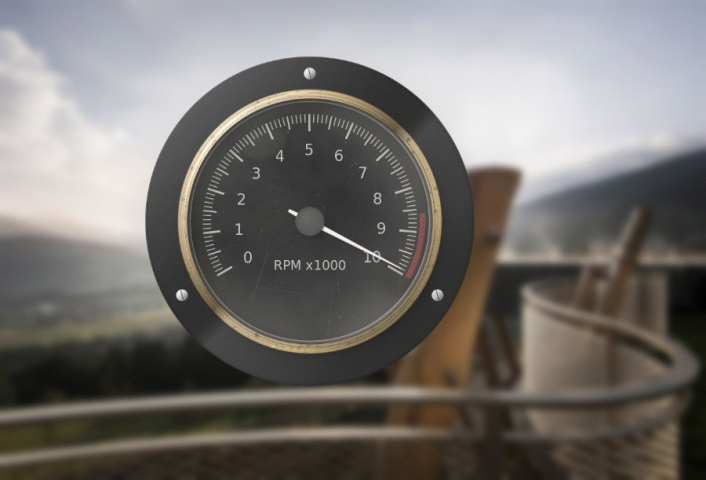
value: **9900** rpm
